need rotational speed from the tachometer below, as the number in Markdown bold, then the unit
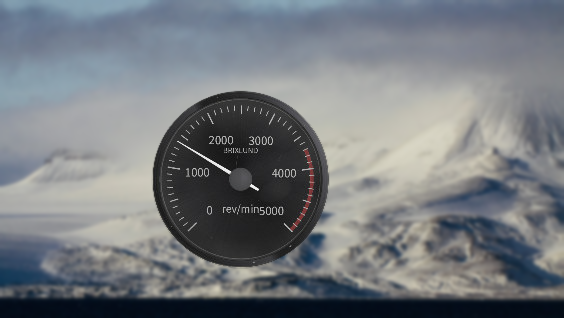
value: **1400** rpm
